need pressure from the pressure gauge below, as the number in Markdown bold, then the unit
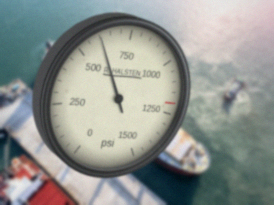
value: **600** psi
